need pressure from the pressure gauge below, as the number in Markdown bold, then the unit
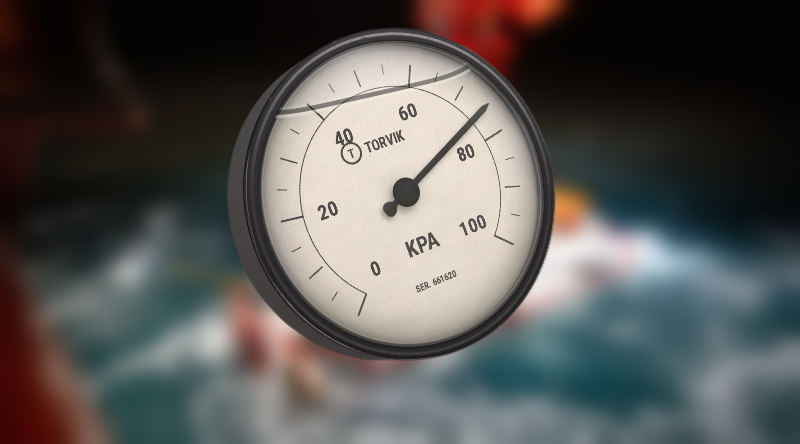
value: **75** kPa
